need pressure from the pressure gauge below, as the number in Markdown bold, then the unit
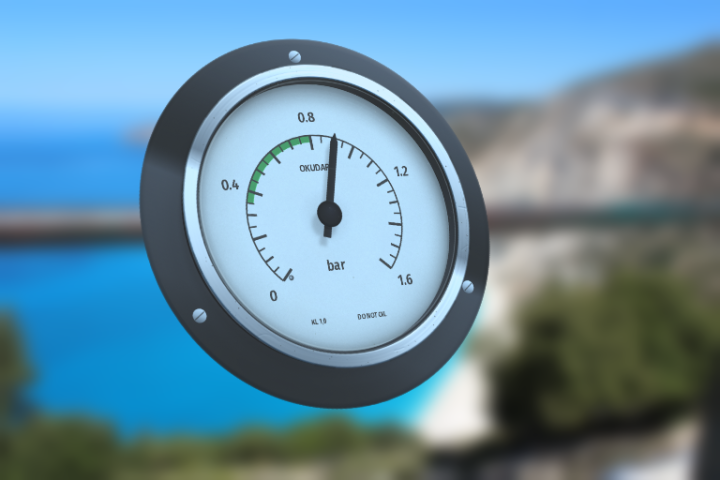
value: **0.9** bar
